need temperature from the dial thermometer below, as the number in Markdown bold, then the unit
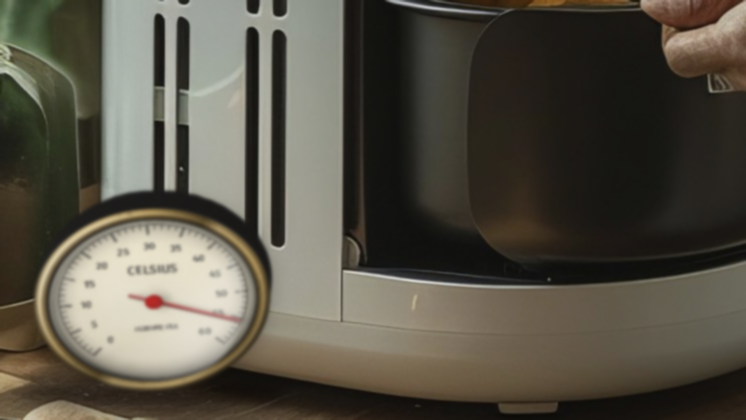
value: **55** °C
